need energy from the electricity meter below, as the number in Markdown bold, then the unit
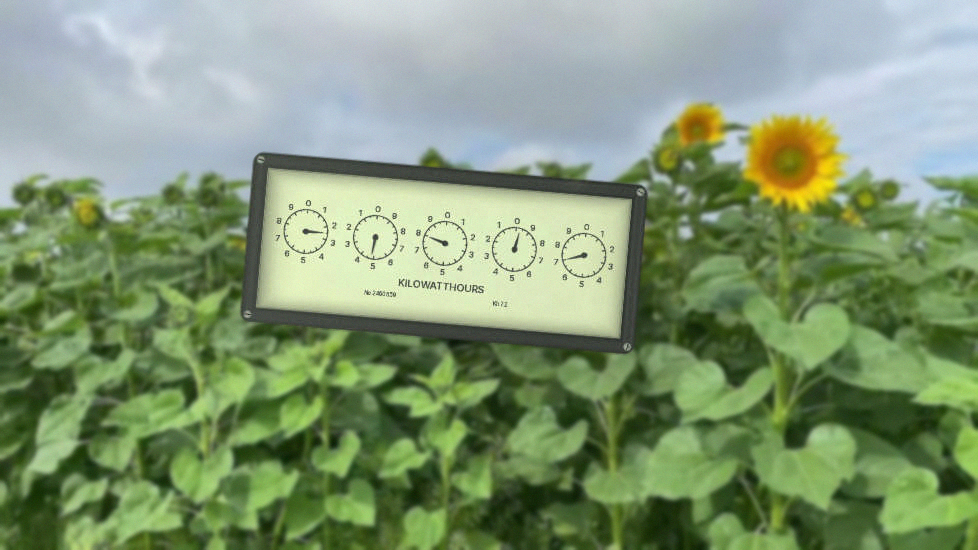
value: **24797** kWh
